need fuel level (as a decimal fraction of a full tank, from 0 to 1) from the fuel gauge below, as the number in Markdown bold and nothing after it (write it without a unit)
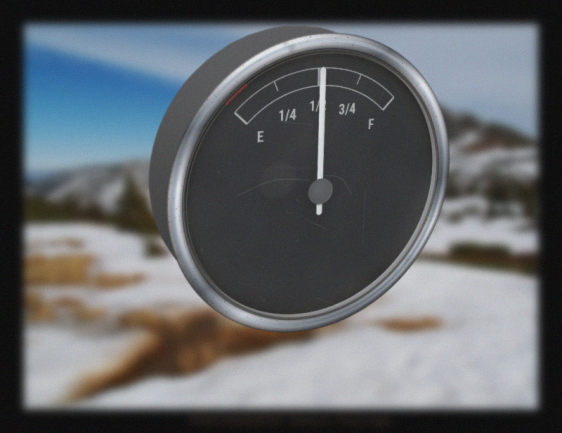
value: **0.5**
